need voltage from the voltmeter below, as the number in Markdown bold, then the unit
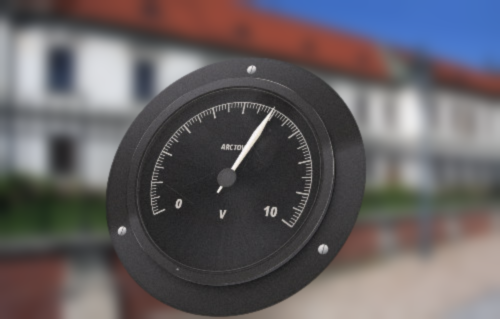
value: **6** V
